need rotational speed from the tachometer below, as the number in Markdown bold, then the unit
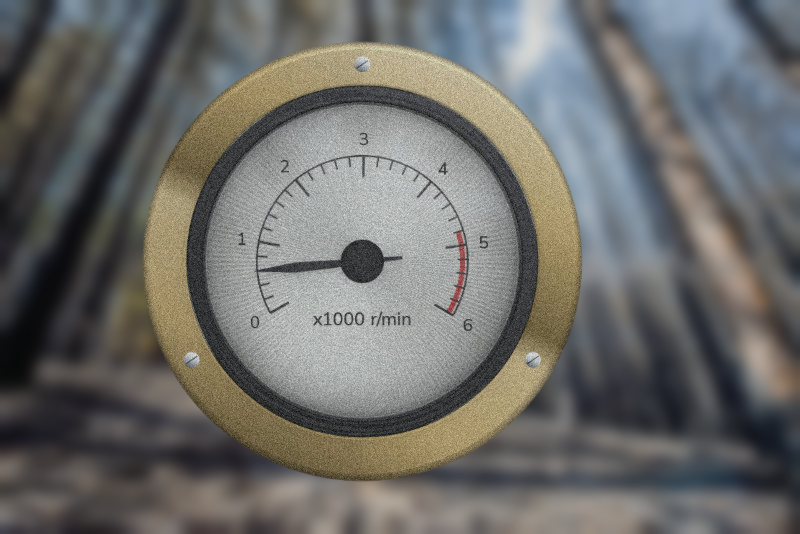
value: **600** rpm
